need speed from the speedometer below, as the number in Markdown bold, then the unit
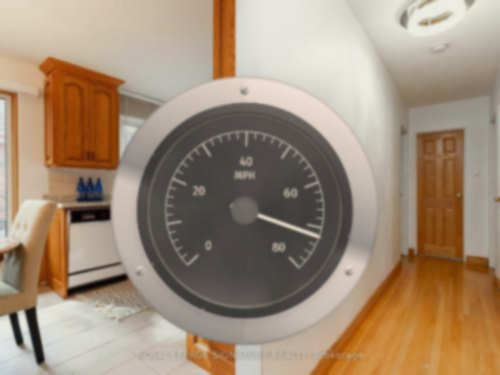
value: **72** mph
